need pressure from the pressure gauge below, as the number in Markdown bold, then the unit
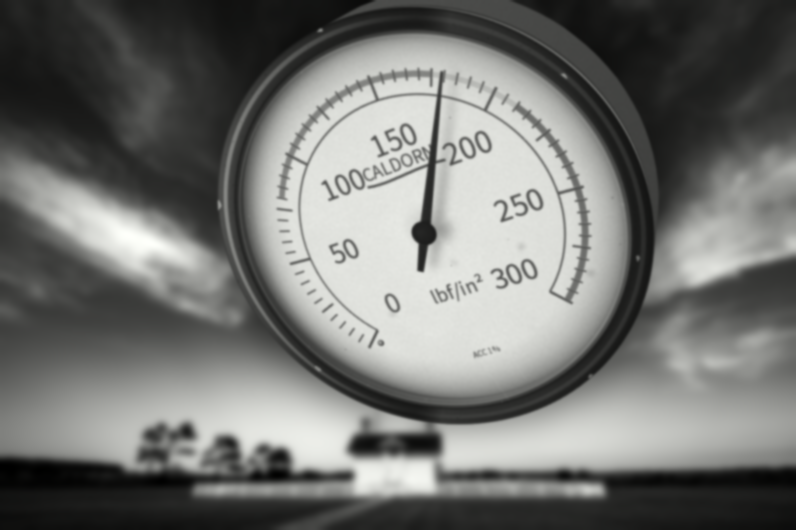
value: **180** psi
